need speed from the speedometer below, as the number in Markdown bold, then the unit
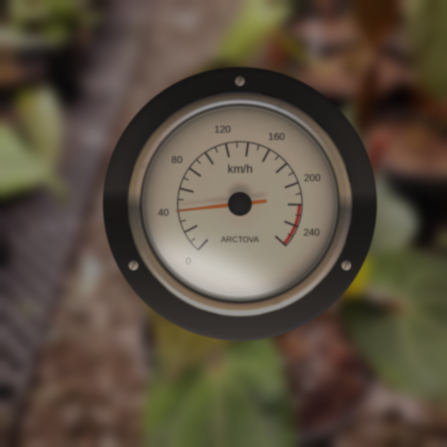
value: **40** km/h
